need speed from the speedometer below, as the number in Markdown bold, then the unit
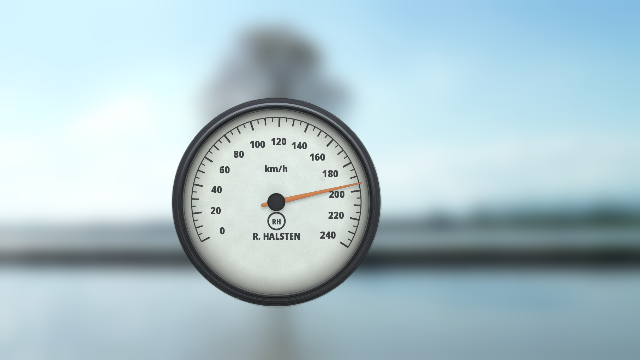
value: **195** km/h
